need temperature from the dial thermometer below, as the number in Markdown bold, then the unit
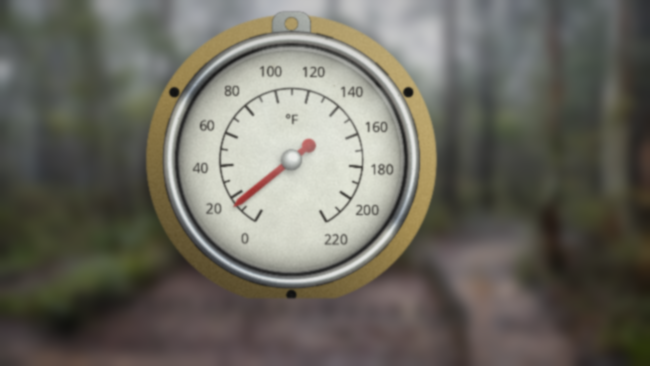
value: **15** °F
